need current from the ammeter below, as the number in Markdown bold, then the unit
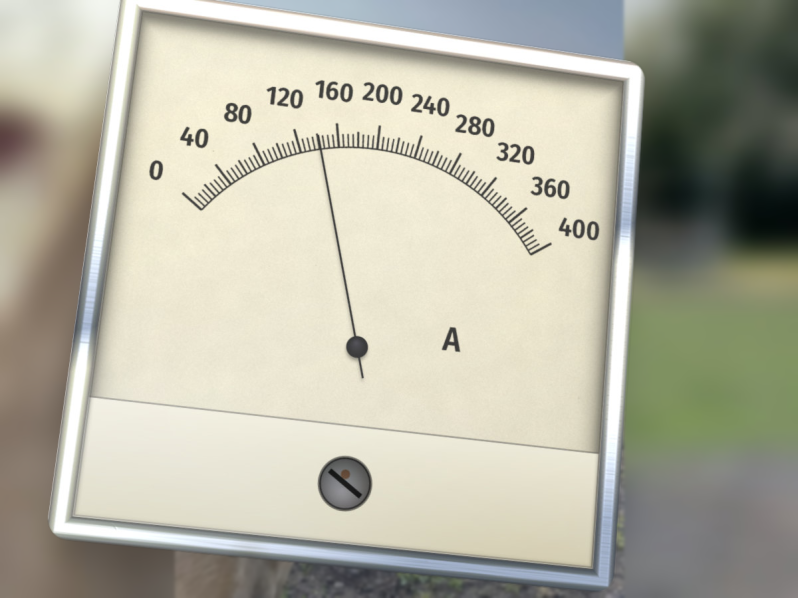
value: **140** A
